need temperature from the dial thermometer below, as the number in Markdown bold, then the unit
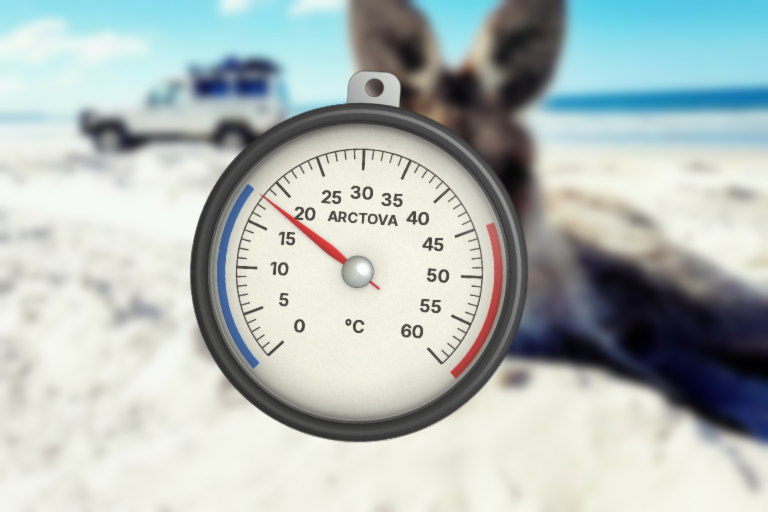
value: **18** °C
